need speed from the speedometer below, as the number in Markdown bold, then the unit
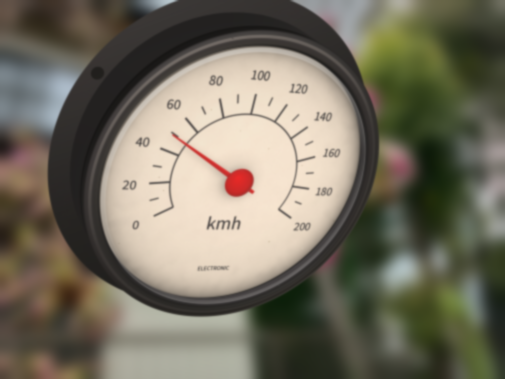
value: **50** km/h
